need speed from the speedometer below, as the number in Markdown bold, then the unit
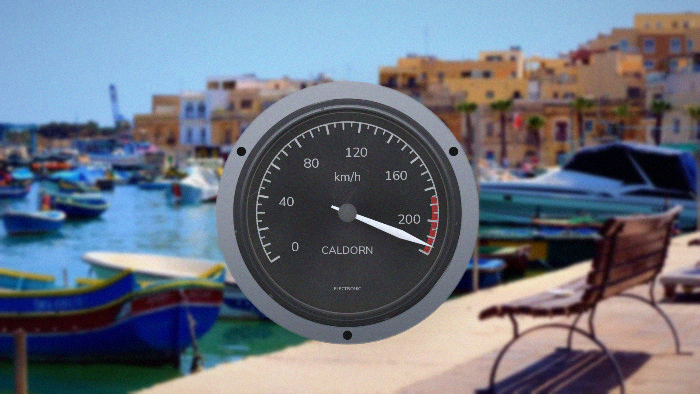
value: **215** km/h
